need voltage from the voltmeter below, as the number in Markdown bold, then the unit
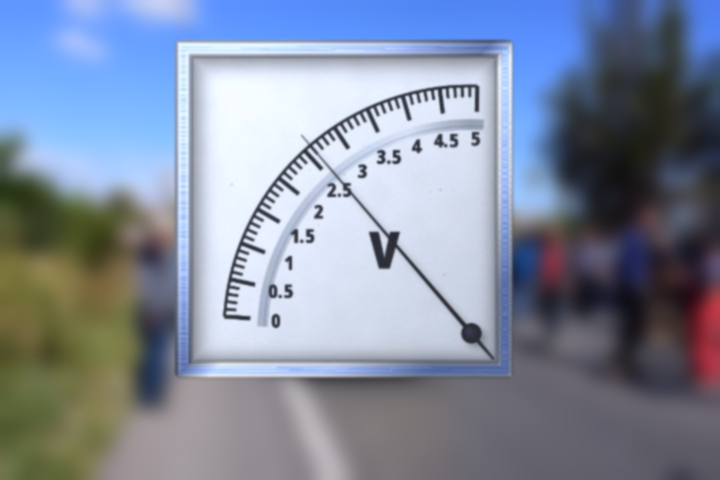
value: **2.6** V
